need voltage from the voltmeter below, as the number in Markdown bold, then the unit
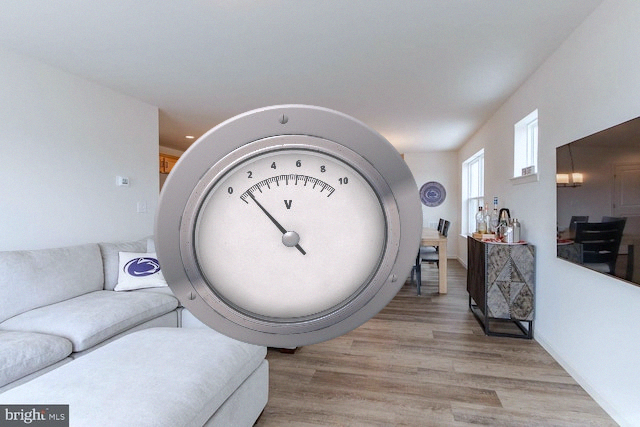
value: **1** V
